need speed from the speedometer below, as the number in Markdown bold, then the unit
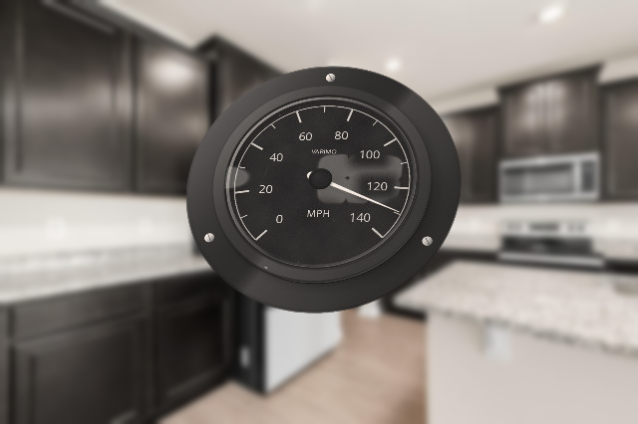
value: **130** mph
